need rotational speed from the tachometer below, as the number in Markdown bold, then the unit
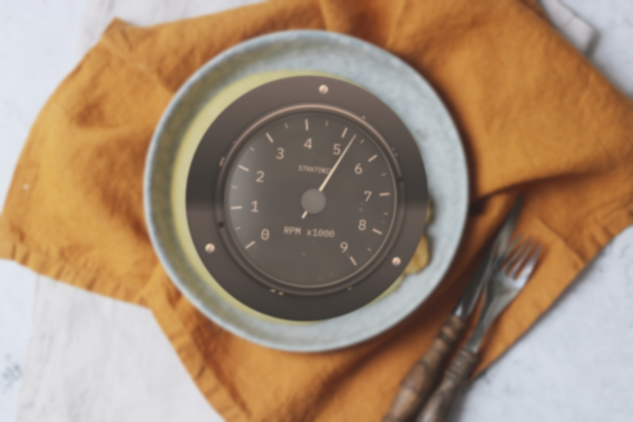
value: **5250** rpm
